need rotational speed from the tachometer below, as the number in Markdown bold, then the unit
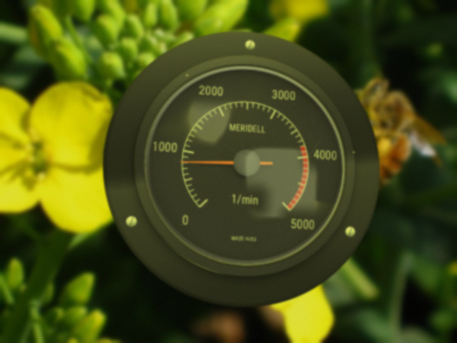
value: **800** rpm
